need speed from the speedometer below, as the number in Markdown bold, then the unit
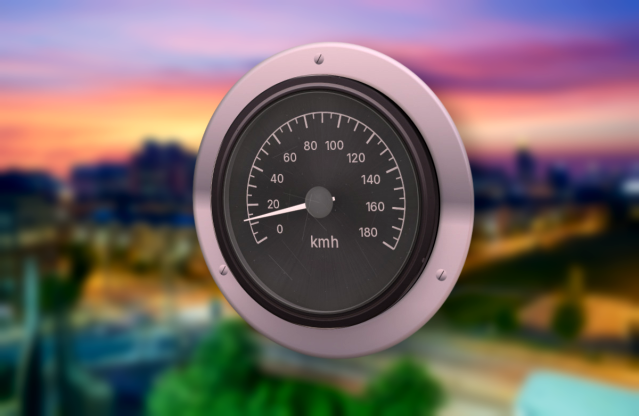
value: **12.5** km/h
